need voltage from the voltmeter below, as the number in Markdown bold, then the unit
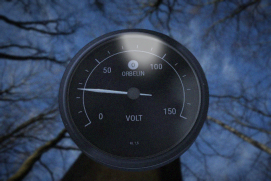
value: **25** V
